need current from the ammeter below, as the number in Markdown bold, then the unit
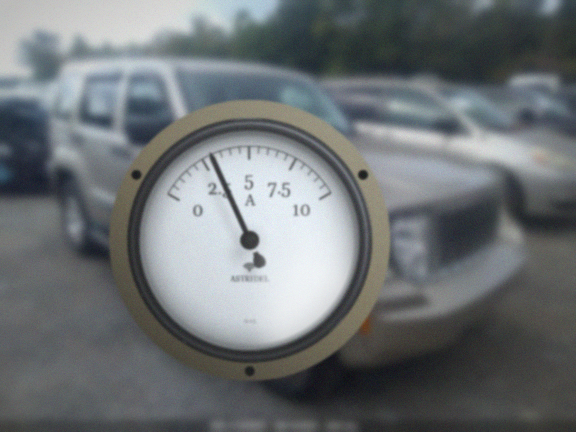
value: **3** A
